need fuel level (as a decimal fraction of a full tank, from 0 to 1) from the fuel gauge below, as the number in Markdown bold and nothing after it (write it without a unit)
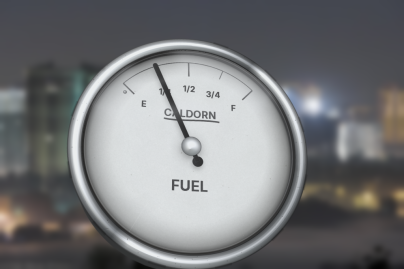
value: **0.25**
